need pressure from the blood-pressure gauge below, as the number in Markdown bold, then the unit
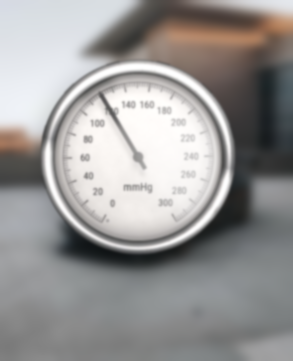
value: **120** mmHg
